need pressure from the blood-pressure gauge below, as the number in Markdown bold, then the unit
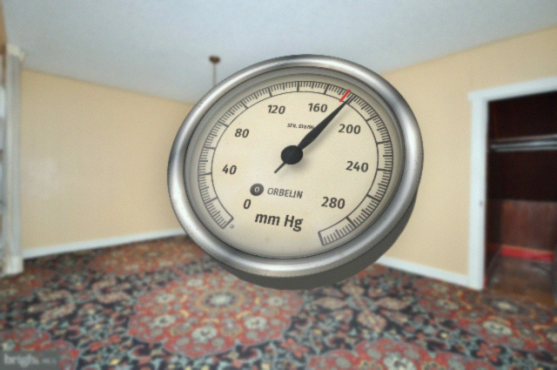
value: **180** mmHg
